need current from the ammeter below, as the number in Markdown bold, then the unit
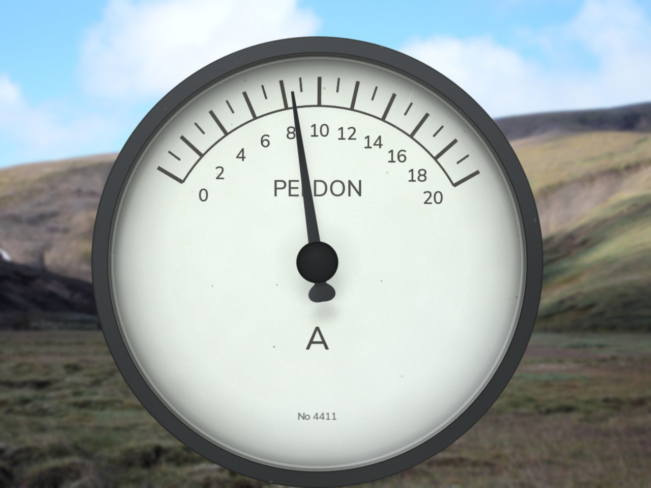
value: **8.5** A
